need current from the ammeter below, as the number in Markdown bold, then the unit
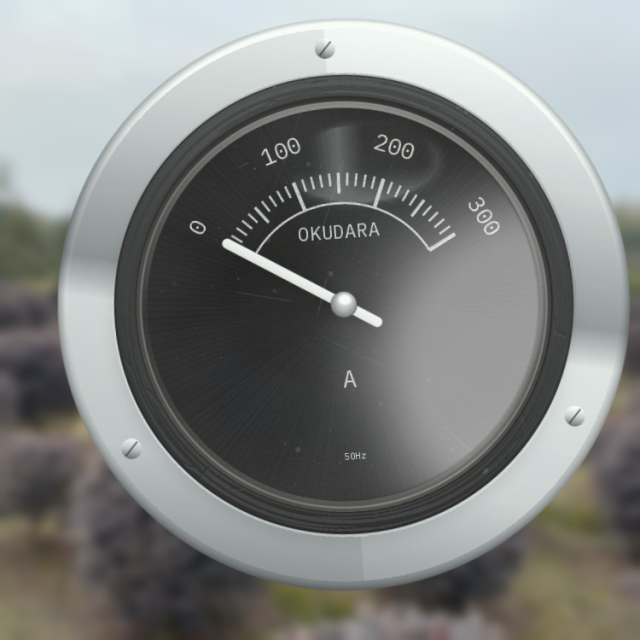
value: **0** A
